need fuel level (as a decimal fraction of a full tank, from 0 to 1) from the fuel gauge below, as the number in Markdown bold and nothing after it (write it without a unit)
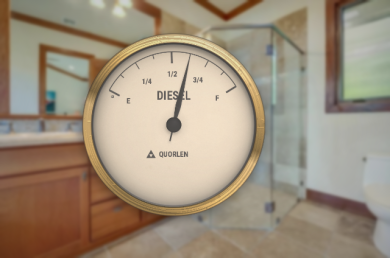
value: **0.625**
